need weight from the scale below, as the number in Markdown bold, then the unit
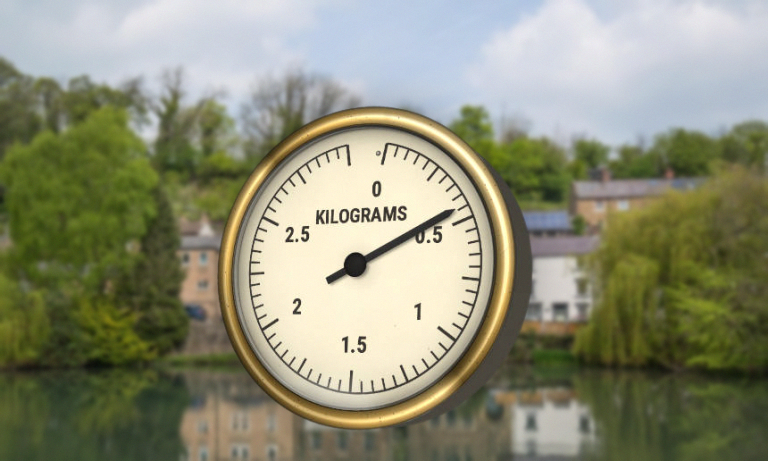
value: **0.45** kg
